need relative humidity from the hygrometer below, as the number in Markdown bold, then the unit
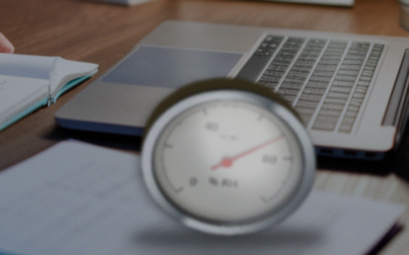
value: **70** %
